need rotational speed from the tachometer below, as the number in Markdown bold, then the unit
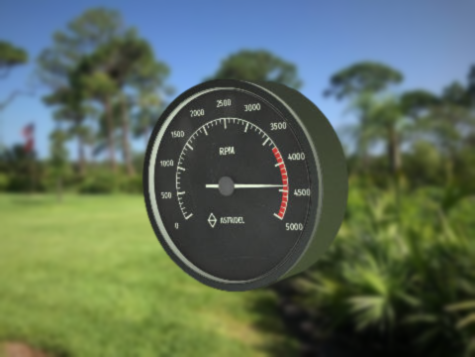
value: **4400** rpm
